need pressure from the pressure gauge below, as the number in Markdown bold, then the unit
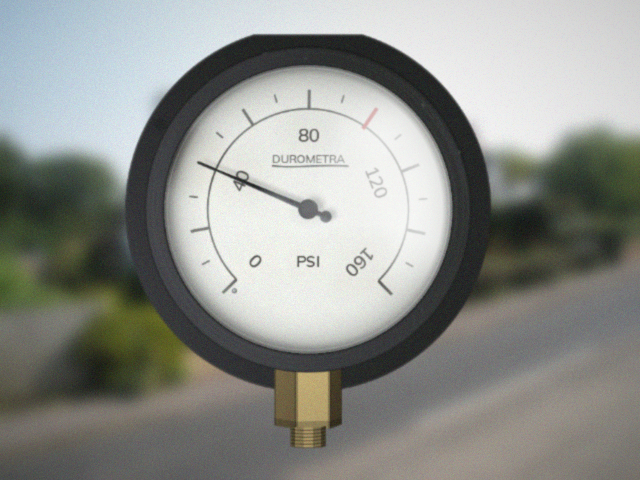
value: **40** psi
